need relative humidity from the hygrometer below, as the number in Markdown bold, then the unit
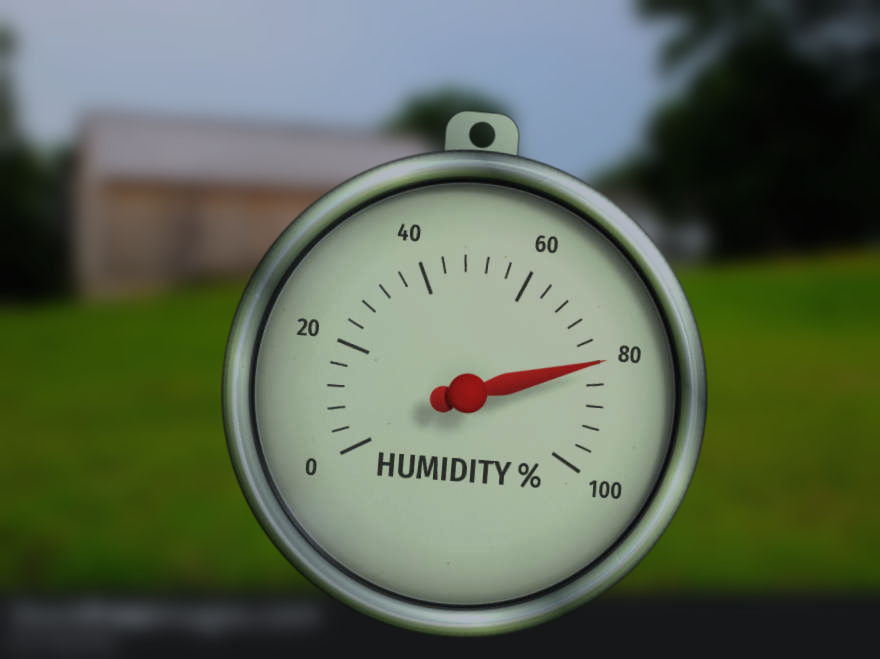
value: **80** %
